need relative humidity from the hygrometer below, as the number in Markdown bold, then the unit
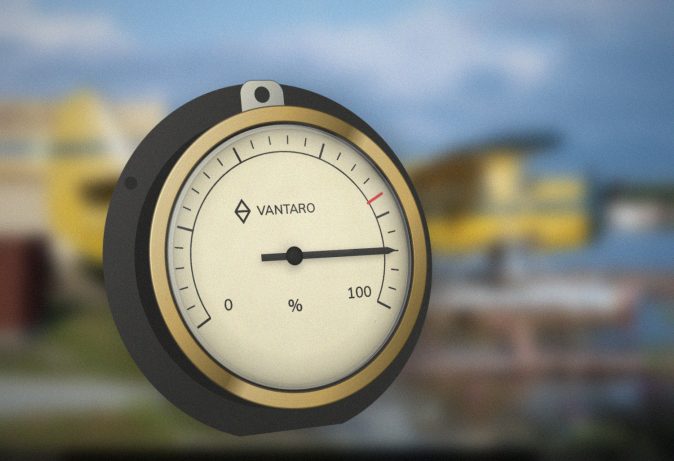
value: **88** %
